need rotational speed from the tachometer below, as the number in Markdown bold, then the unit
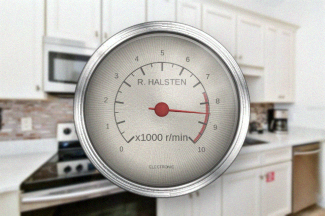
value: **8500** rpm
